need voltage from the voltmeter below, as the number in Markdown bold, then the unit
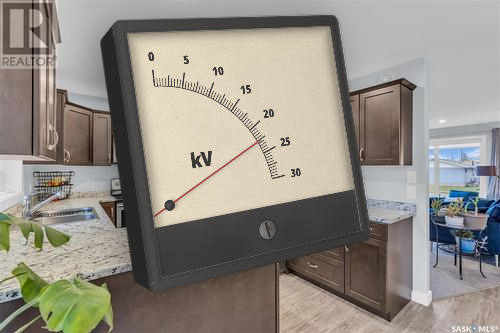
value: **22.5** kV
